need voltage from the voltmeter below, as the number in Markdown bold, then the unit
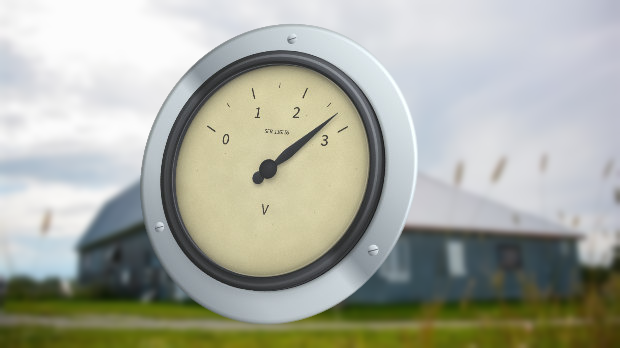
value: **2.75** V
